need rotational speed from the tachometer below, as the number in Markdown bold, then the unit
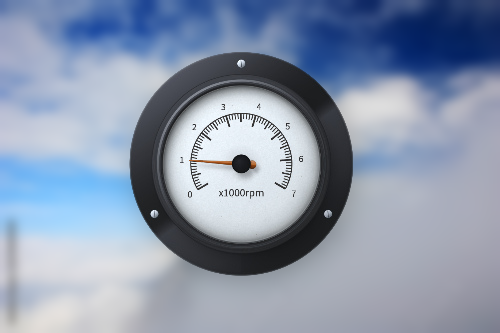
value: **1000** rpm
